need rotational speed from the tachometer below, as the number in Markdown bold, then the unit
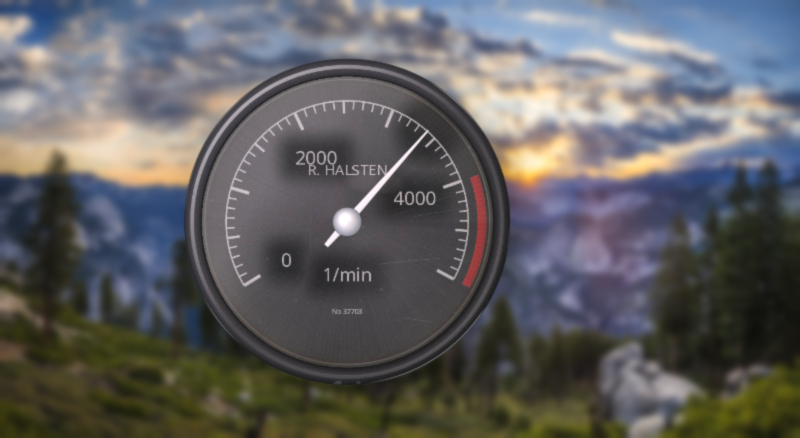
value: **3400** rpm
